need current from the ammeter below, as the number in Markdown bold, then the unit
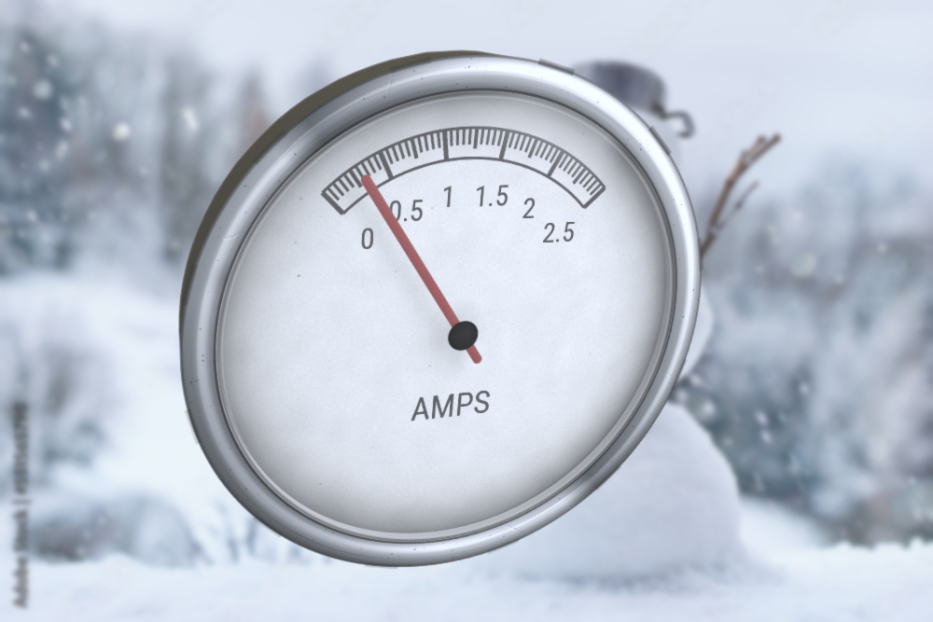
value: **0.3** A
